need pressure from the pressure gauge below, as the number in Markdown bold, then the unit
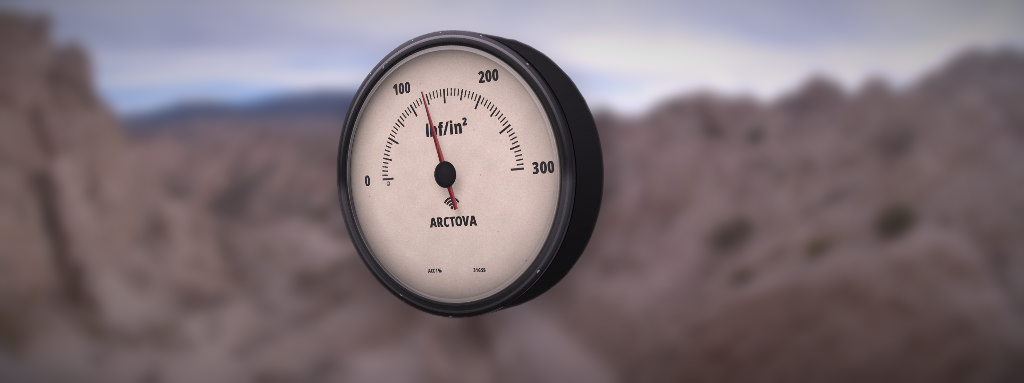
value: **125** psi
